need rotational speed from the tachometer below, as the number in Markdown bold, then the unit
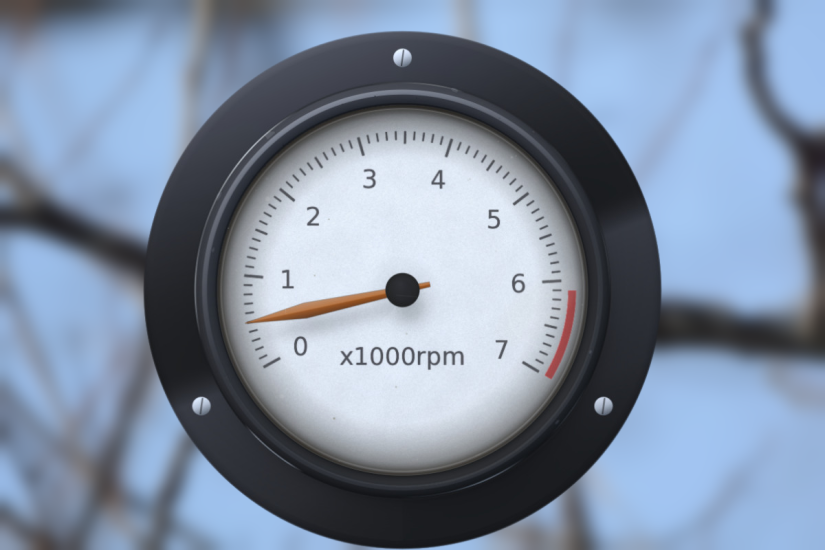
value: **500** rpm
